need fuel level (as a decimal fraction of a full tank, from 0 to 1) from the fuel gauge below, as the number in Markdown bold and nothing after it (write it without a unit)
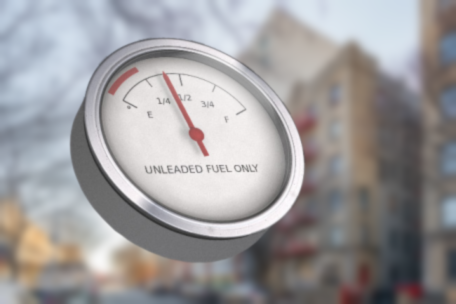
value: **0.375**
